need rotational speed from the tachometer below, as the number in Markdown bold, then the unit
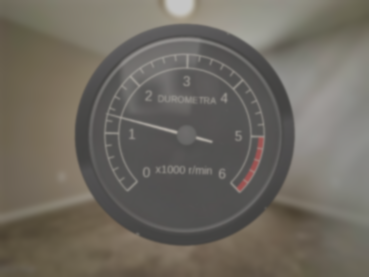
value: **1300** rpm
